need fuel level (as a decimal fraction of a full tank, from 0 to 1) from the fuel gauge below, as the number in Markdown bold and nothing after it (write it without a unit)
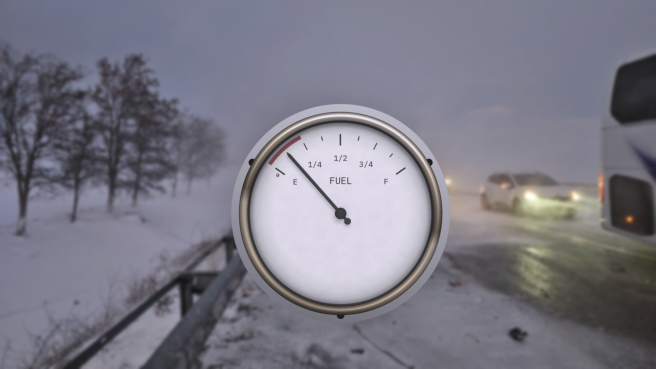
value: **0.125**
